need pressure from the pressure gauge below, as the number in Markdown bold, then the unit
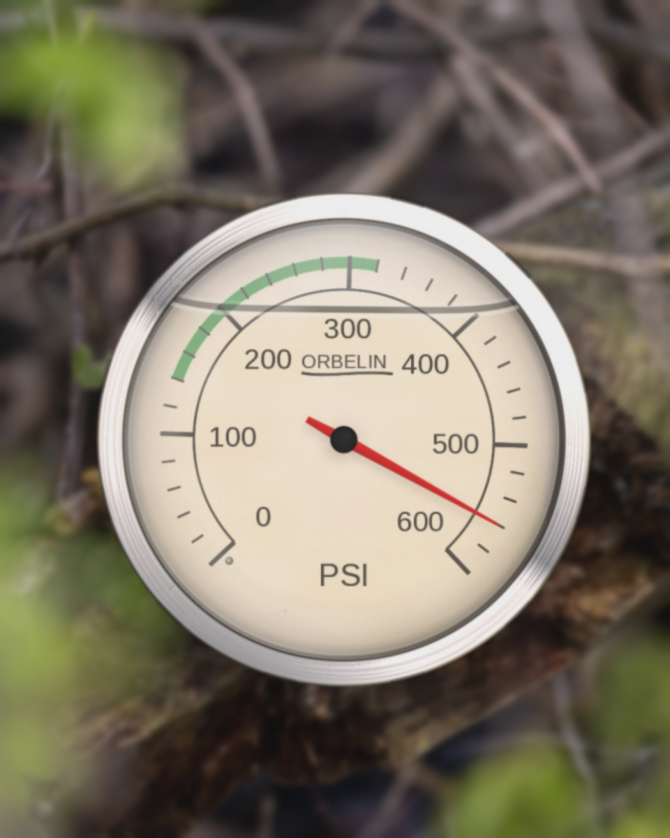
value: **560** psi
